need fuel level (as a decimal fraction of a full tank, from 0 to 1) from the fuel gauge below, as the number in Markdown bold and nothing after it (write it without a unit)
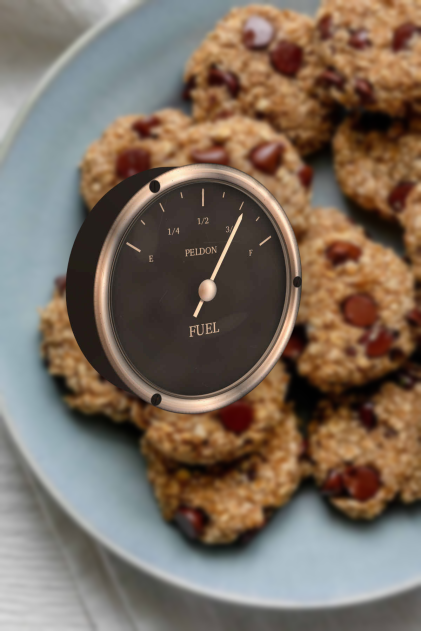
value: **0.75**
